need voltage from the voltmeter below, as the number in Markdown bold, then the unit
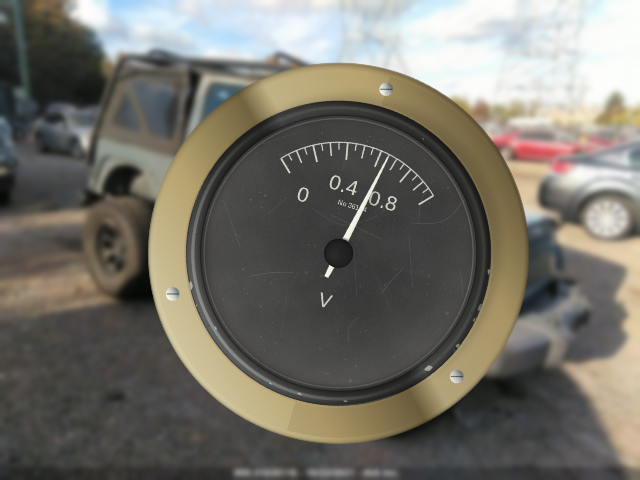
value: **0.65** V
